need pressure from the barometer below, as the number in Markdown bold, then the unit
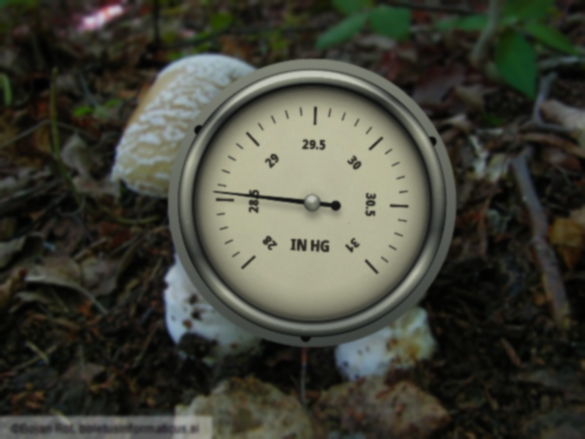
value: **28.55** inHg
